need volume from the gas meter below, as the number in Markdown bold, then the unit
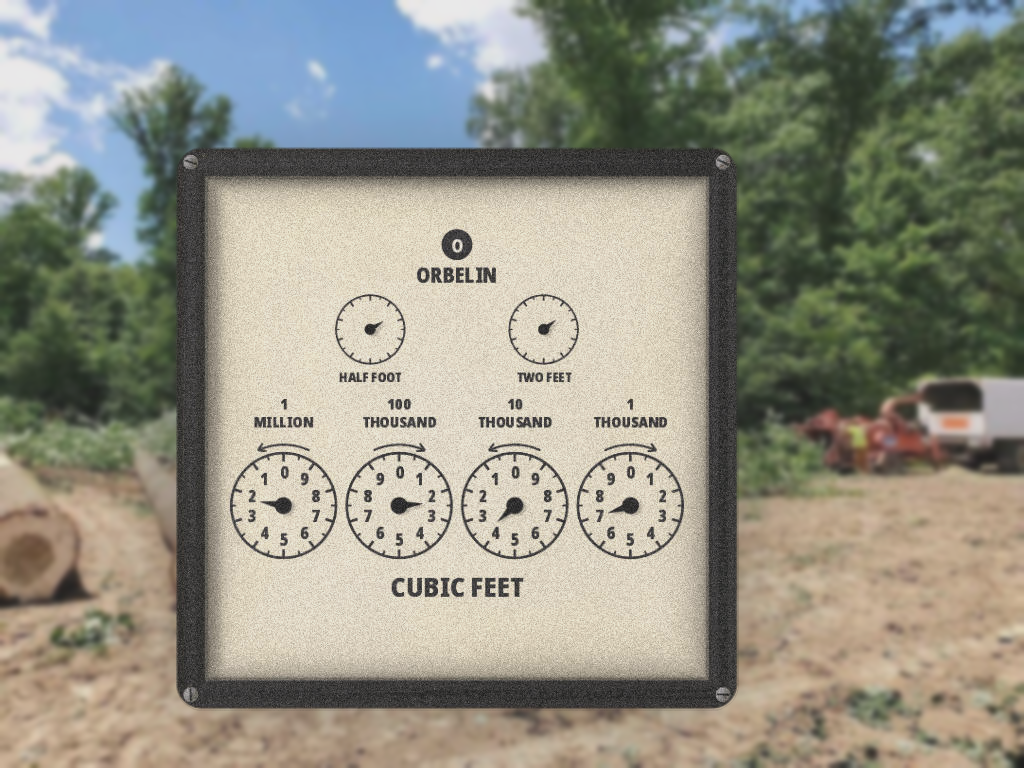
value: **223700** ft³
